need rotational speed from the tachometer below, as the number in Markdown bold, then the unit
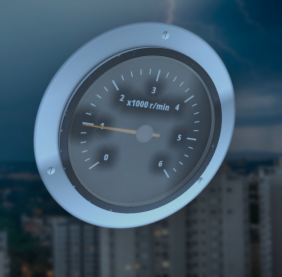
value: **1000** rpm
